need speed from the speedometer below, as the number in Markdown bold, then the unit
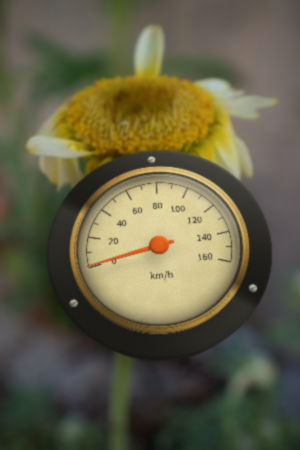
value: **0** km/h
